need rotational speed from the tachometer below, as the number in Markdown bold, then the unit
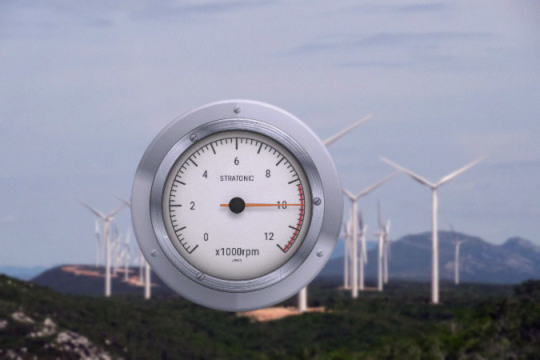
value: **10000** rpm
